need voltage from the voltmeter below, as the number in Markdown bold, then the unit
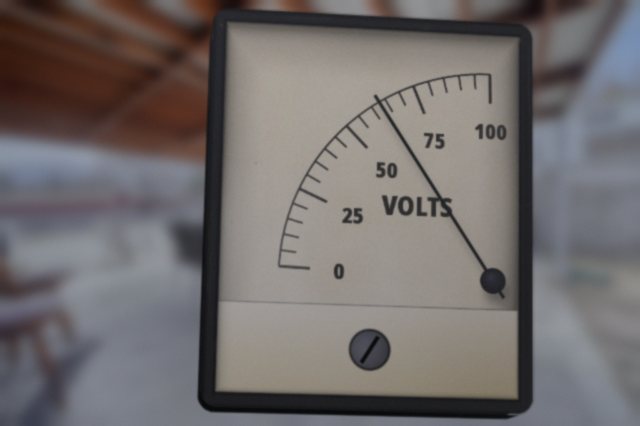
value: **62.5** V
